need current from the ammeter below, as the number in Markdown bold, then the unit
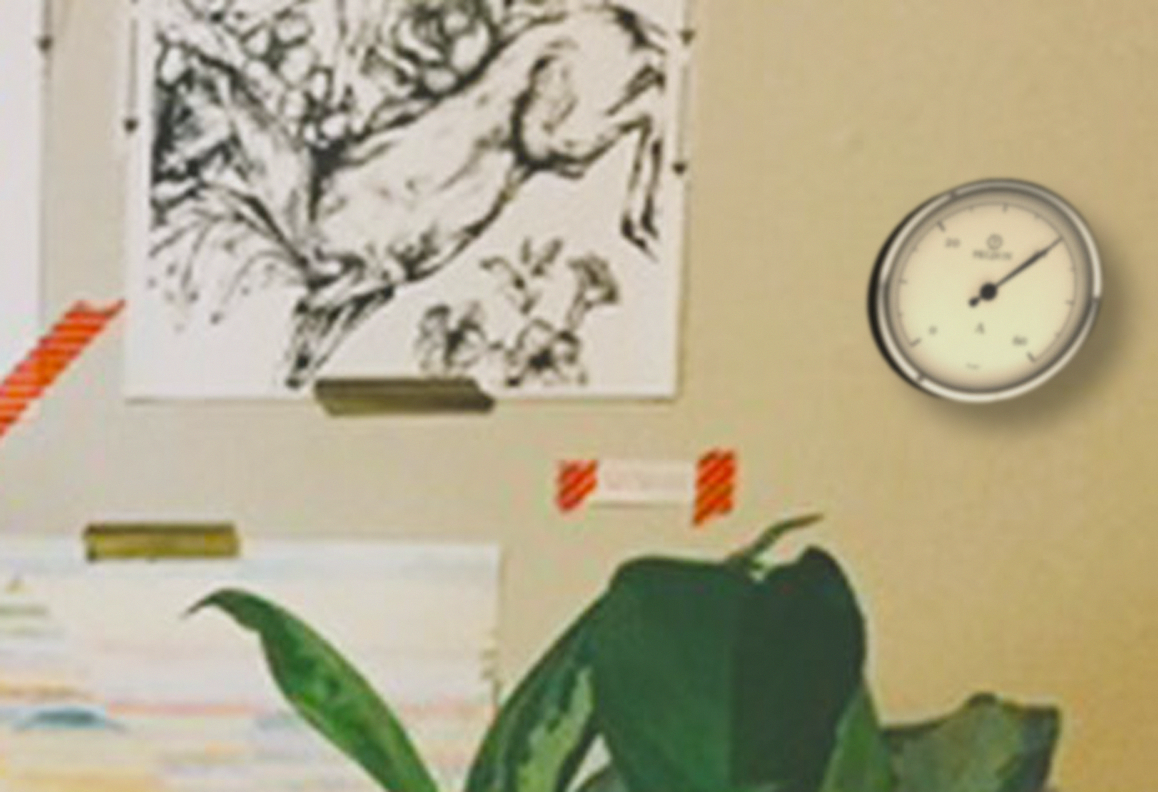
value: **40** A
